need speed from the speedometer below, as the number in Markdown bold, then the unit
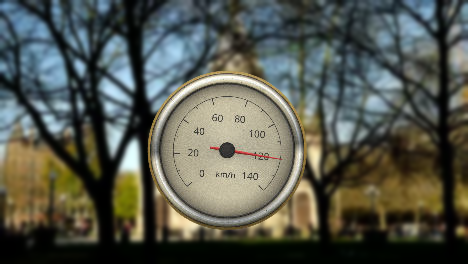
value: **120** km/h
